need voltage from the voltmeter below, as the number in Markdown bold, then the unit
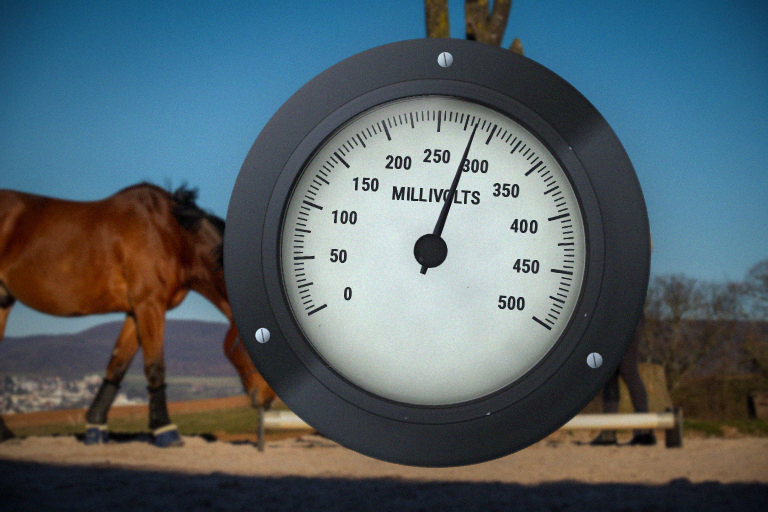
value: **285** mV
